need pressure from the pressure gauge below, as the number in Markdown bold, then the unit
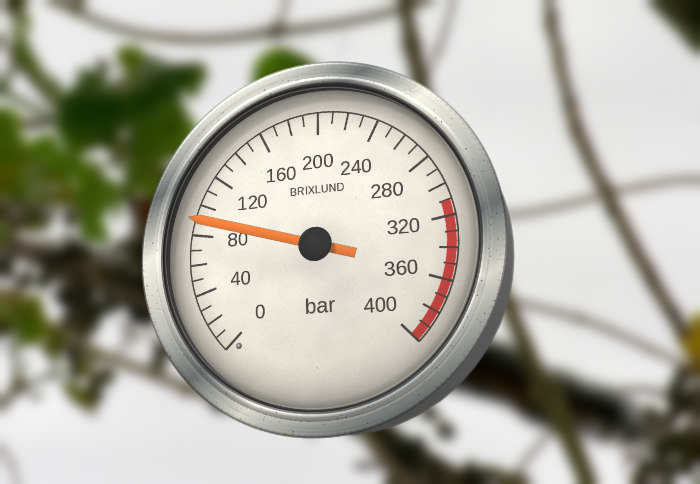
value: **90** bar
